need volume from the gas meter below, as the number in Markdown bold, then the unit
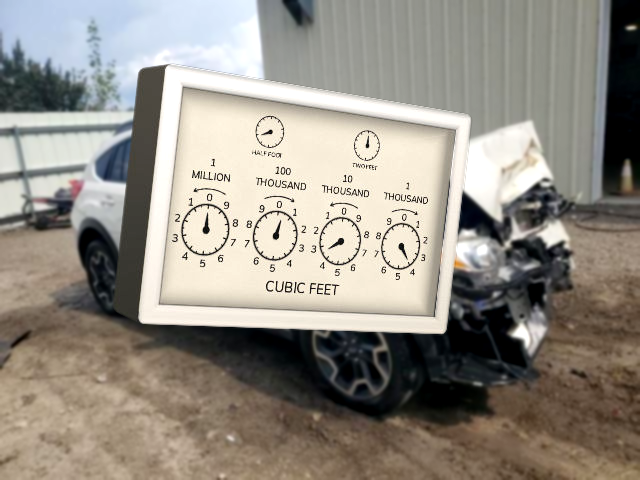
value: **3400** ft³
